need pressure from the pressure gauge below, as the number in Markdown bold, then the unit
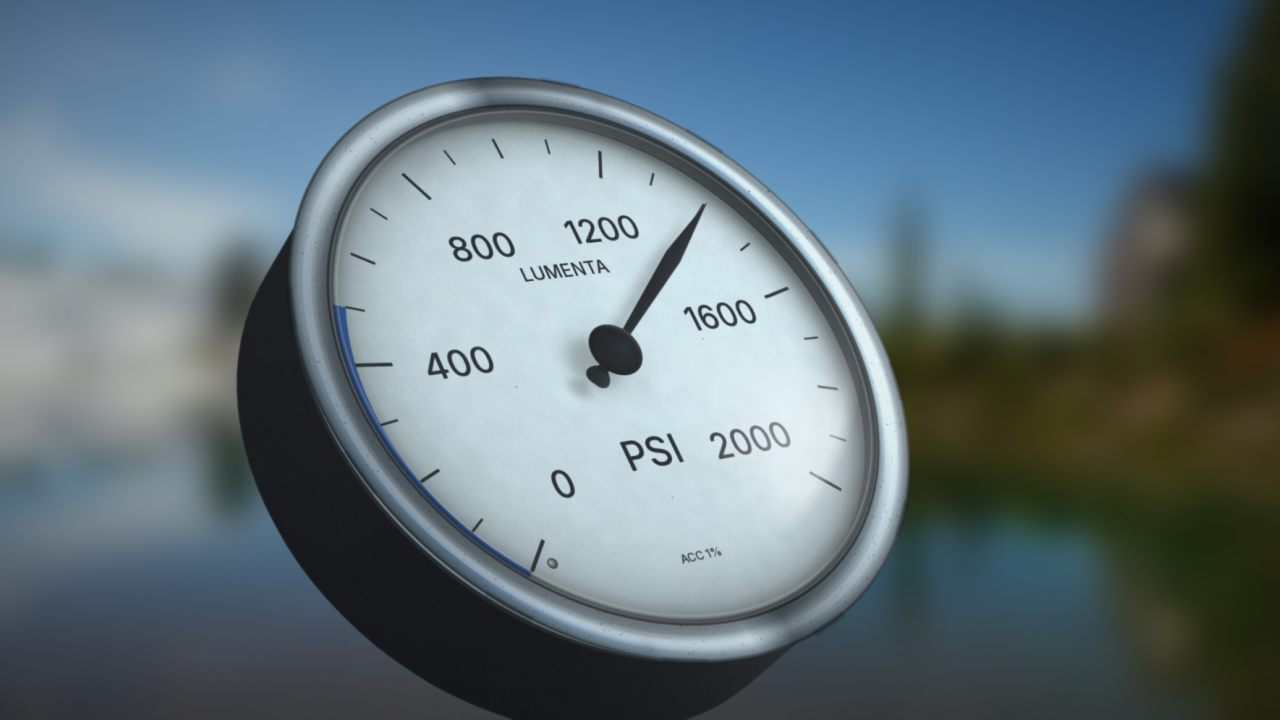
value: **1400** psi
